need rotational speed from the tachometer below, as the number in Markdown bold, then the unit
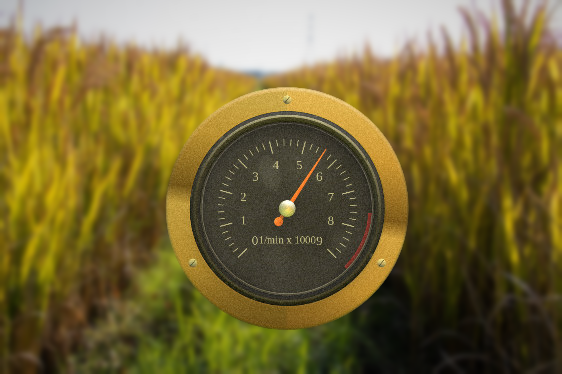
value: **5600** rpm
